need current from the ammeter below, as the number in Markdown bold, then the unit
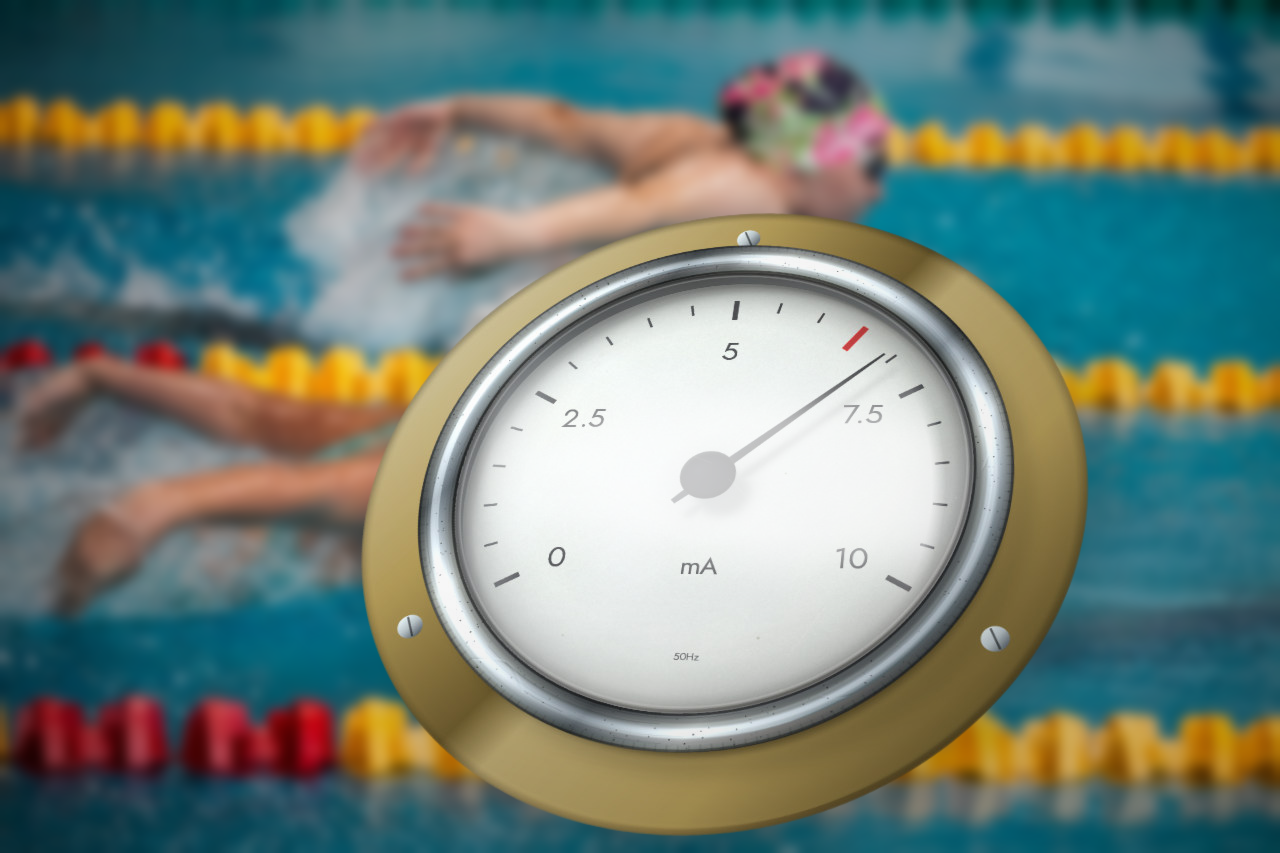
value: **7** mA
